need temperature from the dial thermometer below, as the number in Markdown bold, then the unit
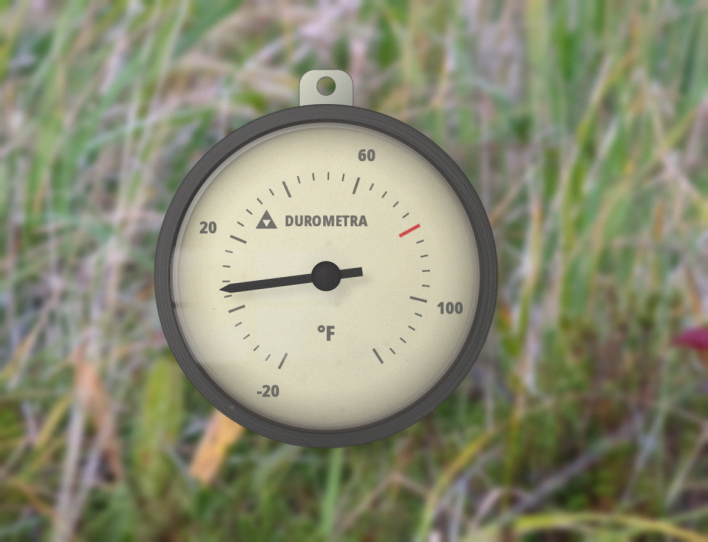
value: **6** °F
